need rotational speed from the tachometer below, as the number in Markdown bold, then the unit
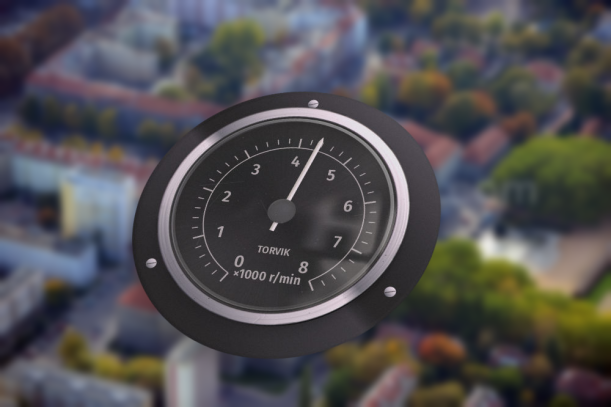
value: **4400** rpm
